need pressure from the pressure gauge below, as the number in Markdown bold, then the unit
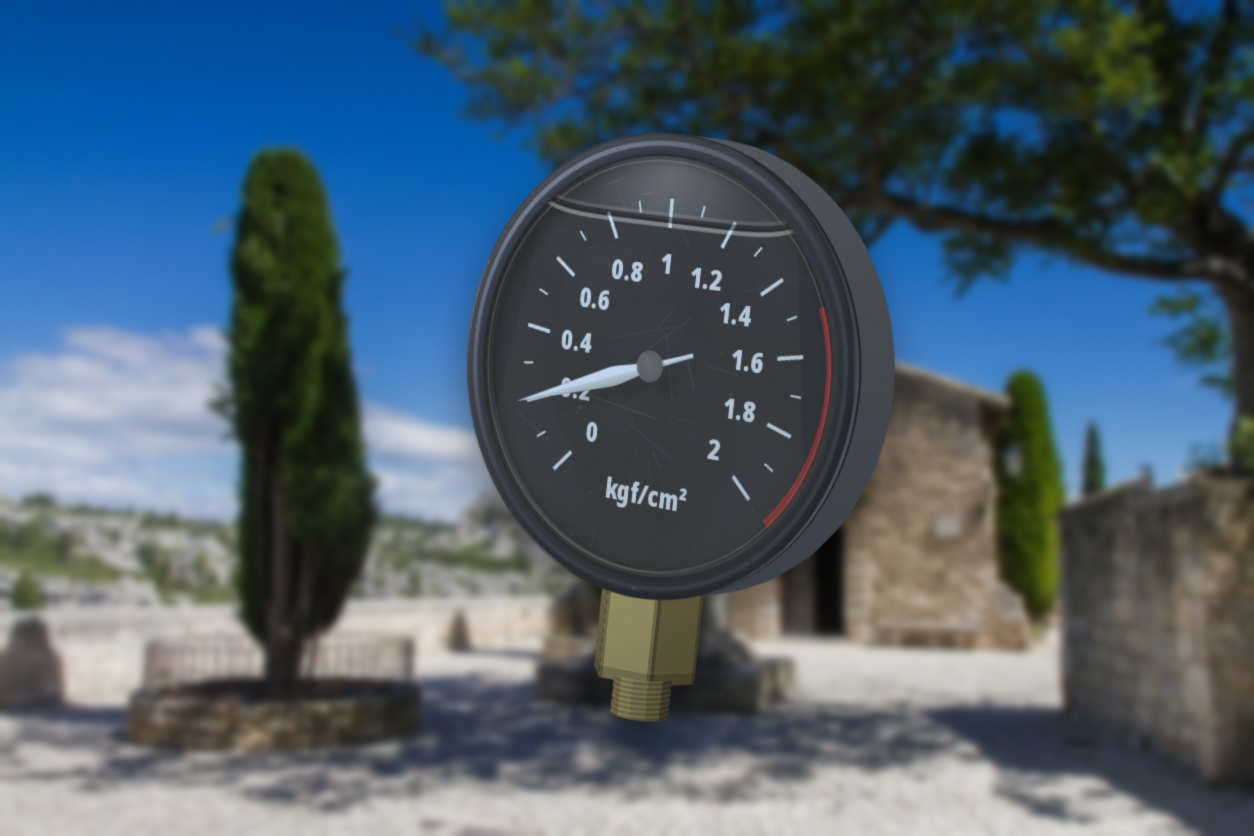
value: **0.2** kg/cm²
